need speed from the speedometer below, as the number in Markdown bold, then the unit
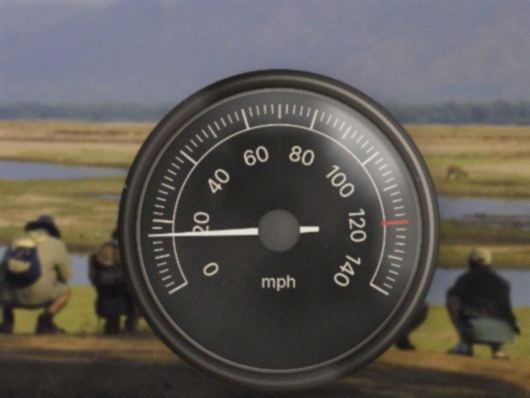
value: **16** mph
